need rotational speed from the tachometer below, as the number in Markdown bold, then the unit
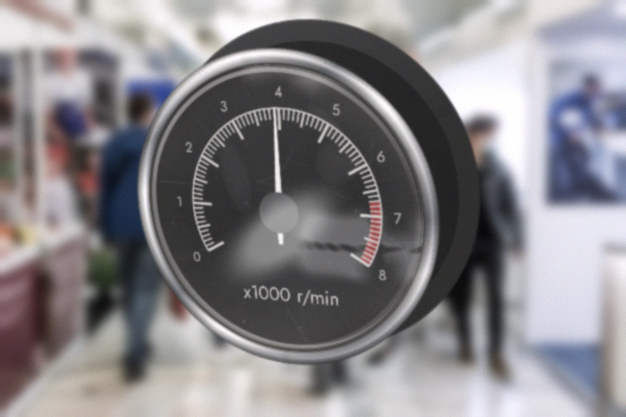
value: **4000** rpm
